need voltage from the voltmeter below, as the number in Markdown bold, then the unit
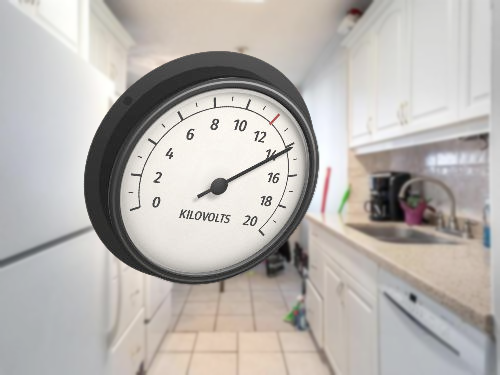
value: **14** kV
